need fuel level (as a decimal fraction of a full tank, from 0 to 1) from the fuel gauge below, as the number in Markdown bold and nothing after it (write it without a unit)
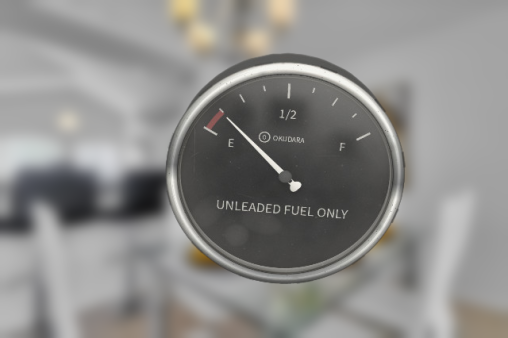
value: **0.125**
